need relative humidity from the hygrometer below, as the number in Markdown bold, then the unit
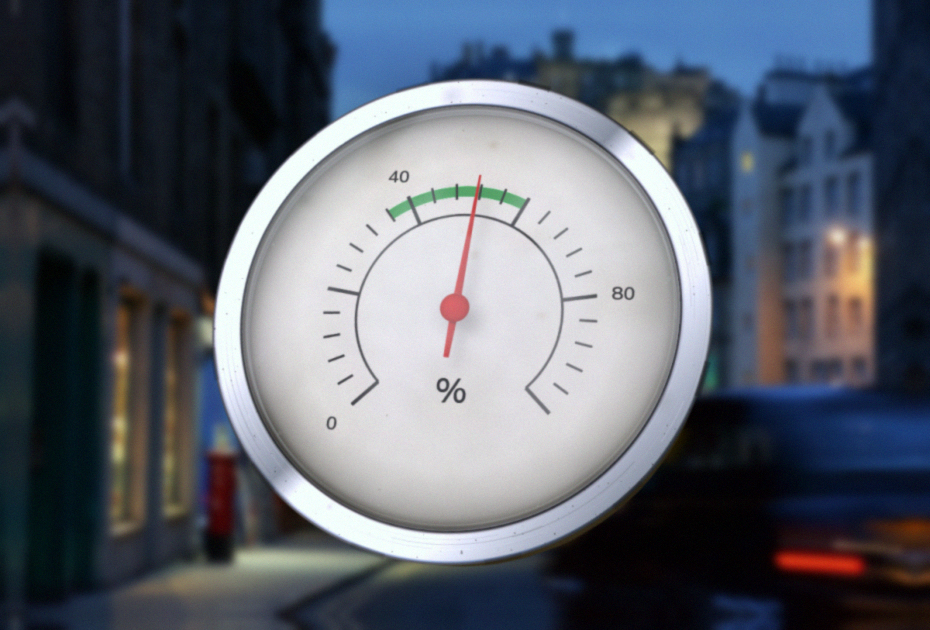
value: **52** %
